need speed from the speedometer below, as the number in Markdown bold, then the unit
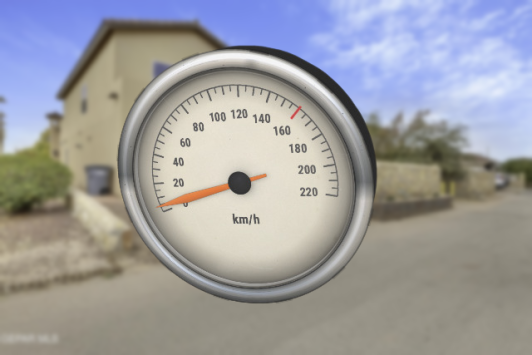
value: **5** km/h
